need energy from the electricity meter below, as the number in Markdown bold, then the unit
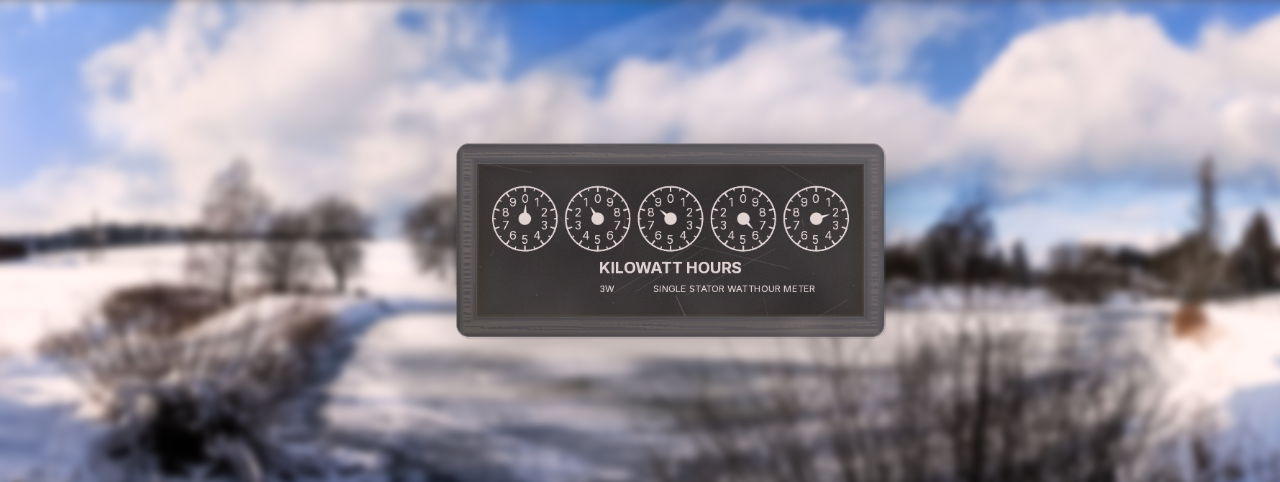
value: **862** kWh
